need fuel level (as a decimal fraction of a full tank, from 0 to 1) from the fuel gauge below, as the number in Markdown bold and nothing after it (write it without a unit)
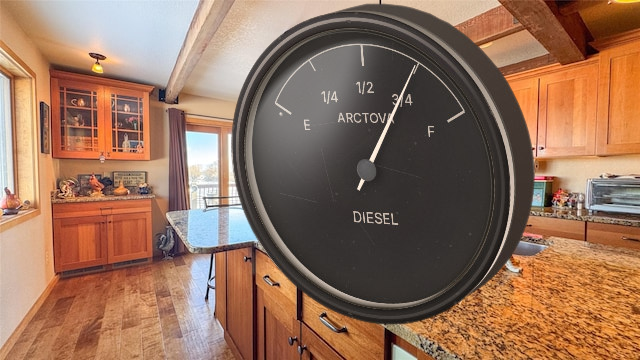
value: **0.75**
